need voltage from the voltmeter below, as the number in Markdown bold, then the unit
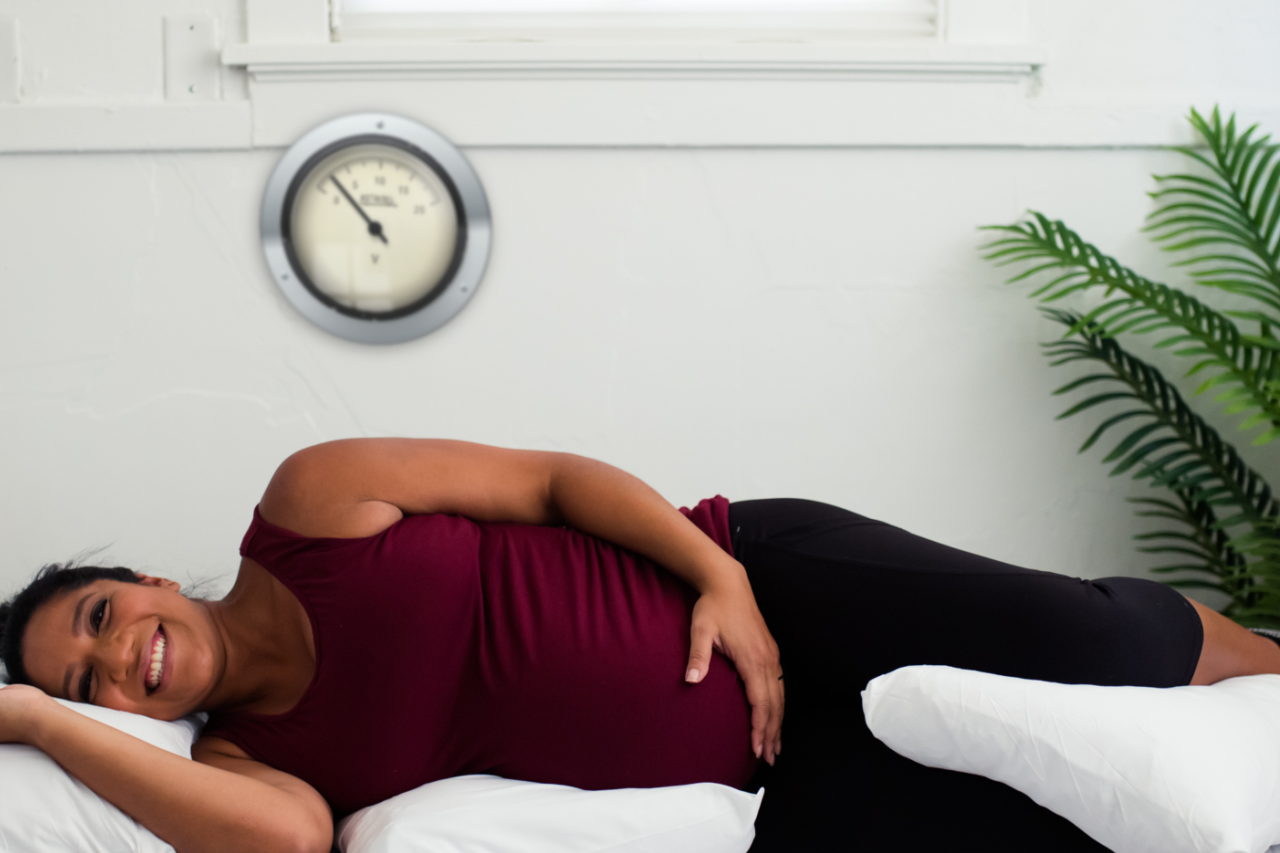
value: **2.5** V
